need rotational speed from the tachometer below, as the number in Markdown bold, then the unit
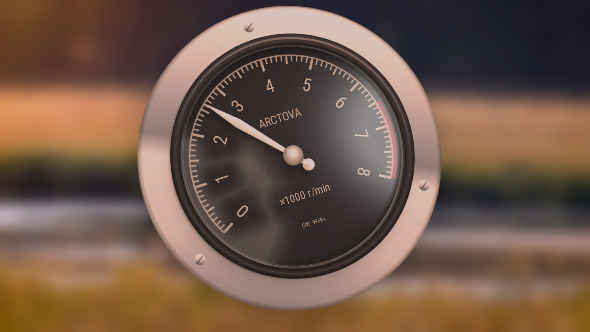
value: **2600** rpm
